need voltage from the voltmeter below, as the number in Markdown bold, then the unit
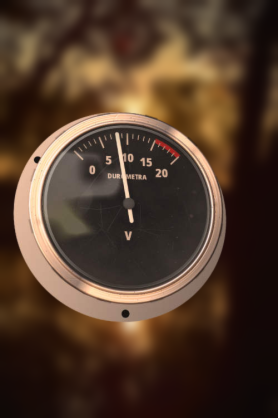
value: **8** V
